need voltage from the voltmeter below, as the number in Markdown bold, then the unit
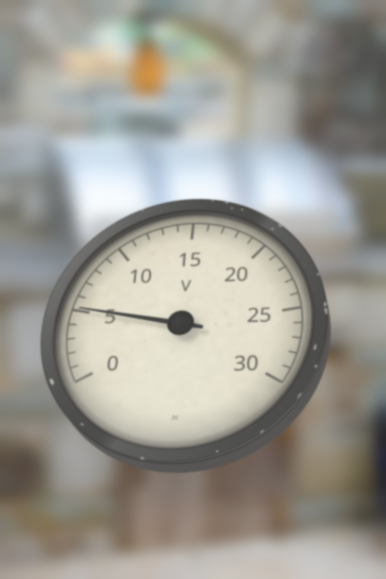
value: **5** V
